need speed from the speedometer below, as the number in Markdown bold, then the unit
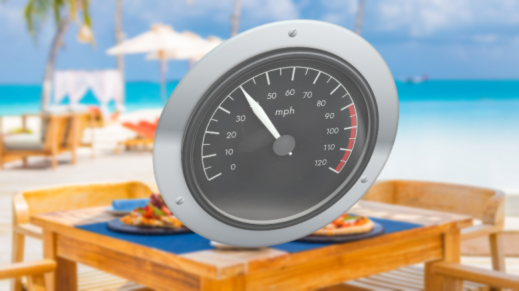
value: **40** mph
